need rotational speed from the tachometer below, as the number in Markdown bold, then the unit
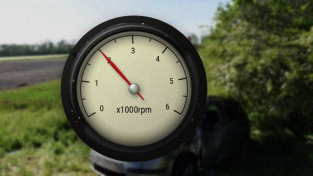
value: **2000** rpm
